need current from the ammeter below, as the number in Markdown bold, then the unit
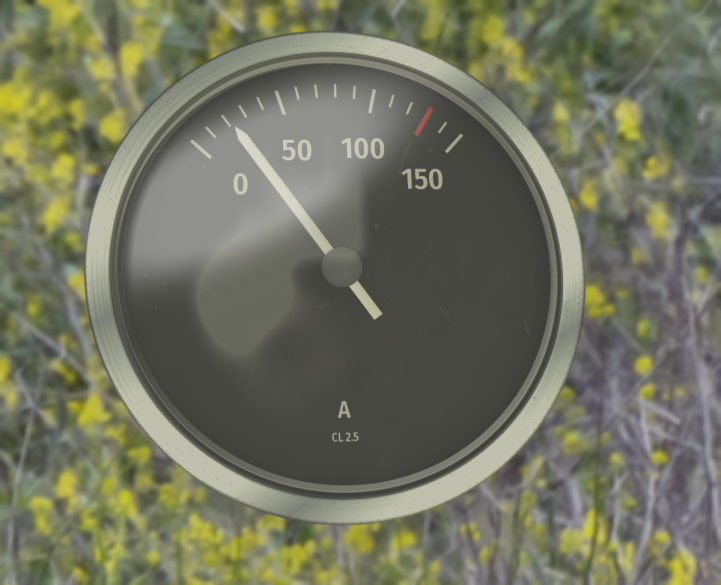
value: **20** A
